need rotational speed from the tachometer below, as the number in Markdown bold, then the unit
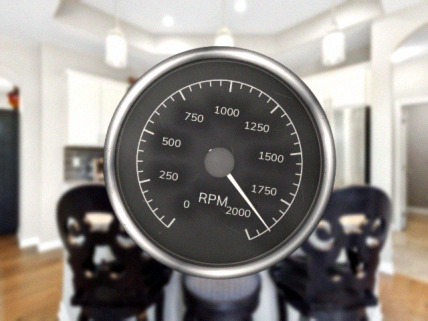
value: **1900** rpm
